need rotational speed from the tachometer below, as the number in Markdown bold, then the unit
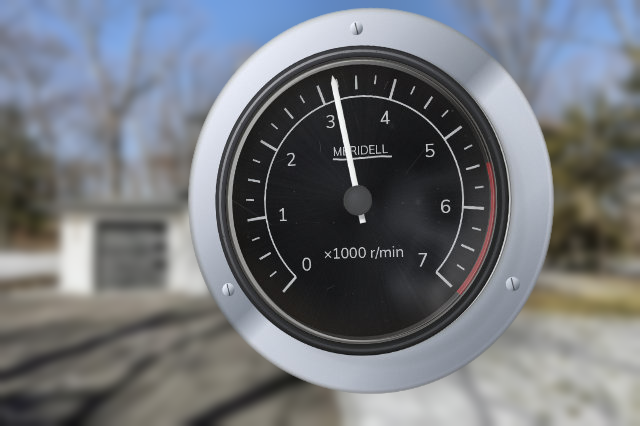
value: **3250** rpm
